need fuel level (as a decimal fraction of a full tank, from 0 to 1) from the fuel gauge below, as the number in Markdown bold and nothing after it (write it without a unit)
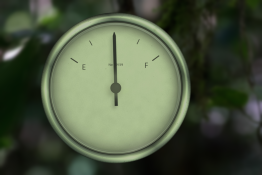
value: **0.5**
